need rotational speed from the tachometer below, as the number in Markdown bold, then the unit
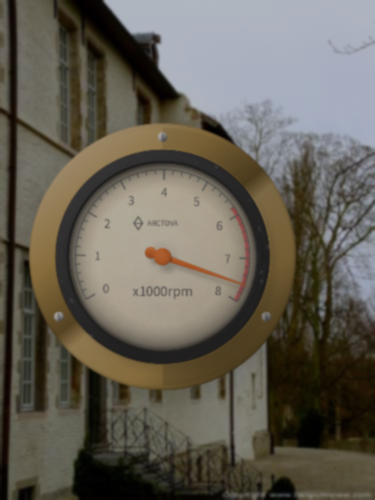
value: **7600** rpm
